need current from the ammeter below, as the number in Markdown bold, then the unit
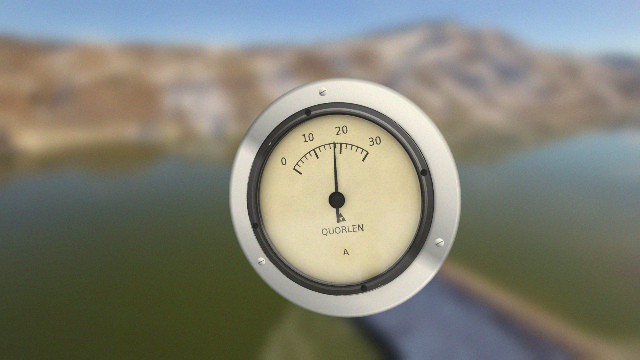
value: **18** A
